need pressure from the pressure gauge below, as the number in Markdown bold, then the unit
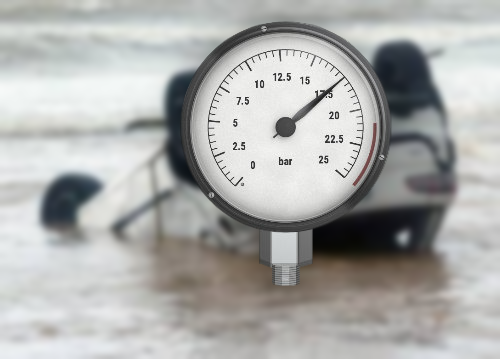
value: **17.5** bar
